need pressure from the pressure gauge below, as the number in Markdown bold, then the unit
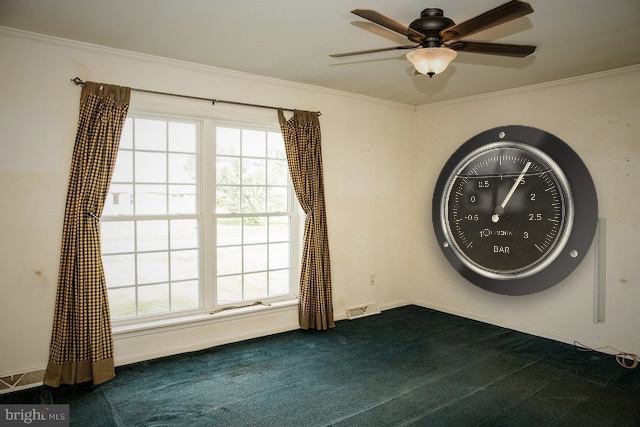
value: **1.5** bar
